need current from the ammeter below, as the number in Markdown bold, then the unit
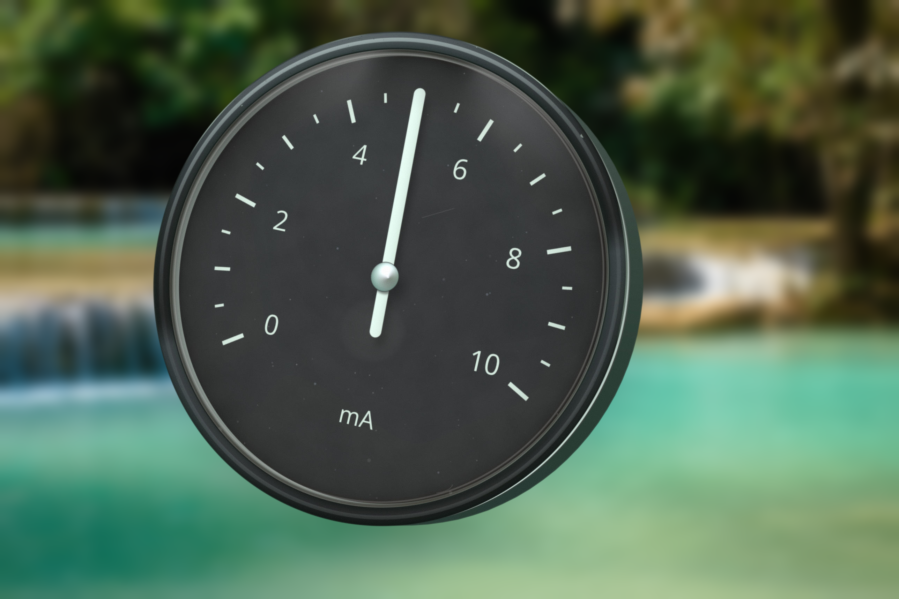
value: **5** mA
